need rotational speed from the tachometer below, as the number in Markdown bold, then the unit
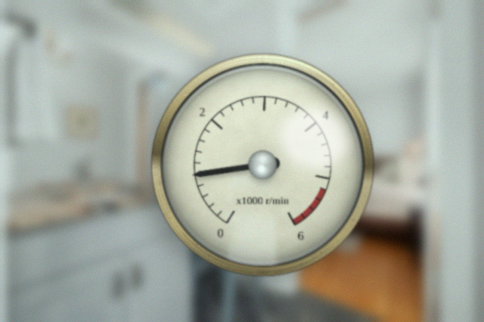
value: **1000** rpm
